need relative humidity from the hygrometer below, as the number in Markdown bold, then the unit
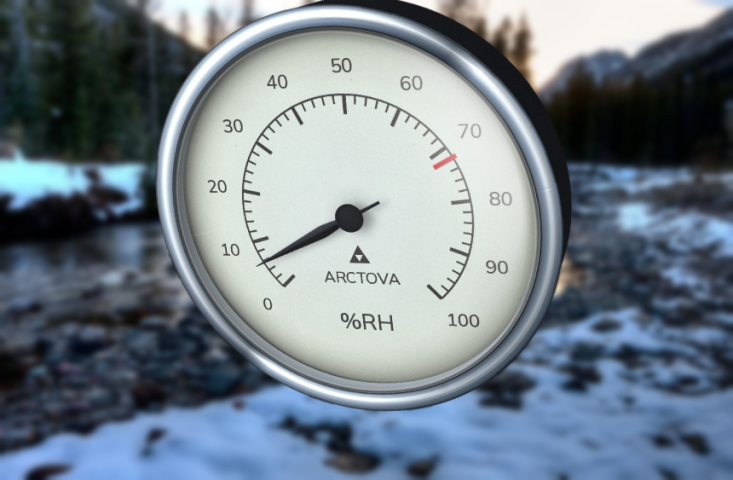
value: **6** %
